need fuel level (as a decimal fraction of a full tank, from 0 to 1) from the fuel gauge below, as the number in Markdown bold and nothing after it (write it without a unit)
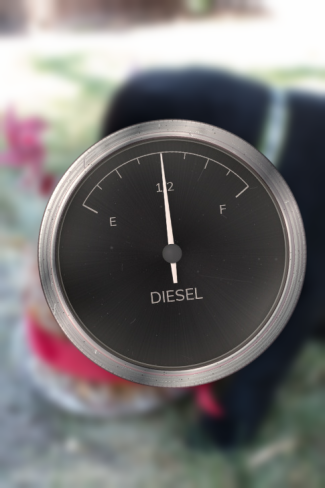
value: **0.5**
